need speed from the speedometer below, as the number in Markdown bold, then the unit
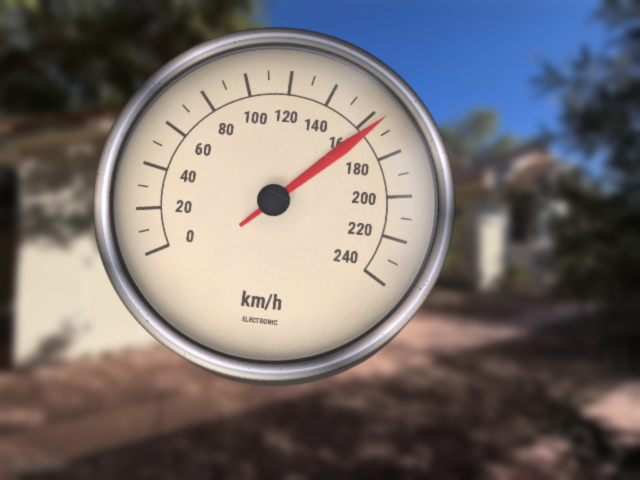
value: **165** km/h
